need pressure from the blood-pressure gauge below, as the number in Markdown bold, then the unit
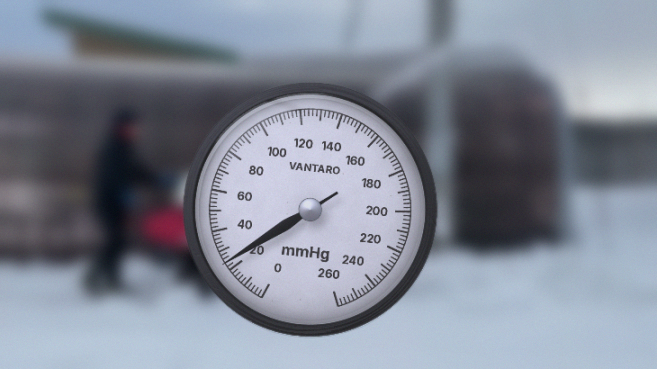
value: **24** mmHg
